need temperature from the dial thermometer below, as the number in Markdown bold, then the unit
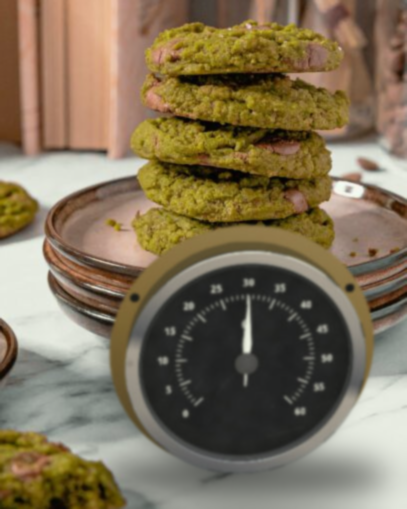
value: **30** °C
